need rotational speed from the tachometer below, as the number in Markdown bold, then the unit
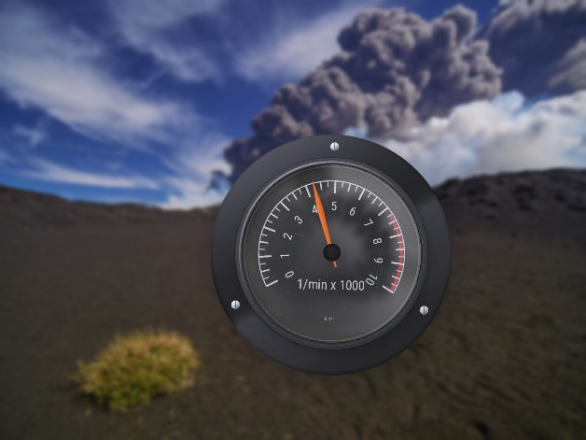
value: **4250** rpm
